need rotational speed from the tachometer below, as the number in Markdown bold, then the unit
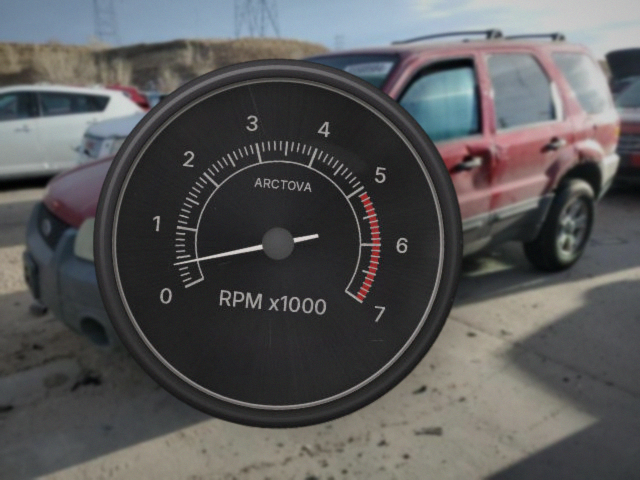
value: **400** rpm
